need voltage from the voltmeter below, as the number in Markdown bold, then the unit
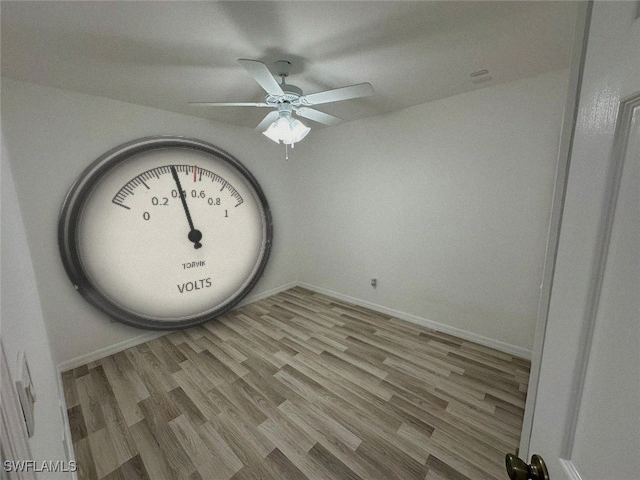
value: **0.4** V
